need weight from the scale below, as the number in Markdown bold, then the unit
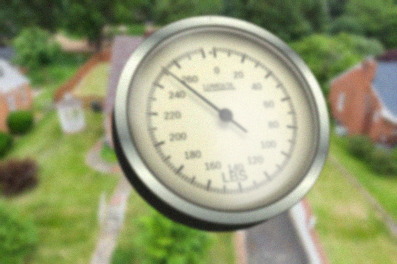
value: **250** lb
